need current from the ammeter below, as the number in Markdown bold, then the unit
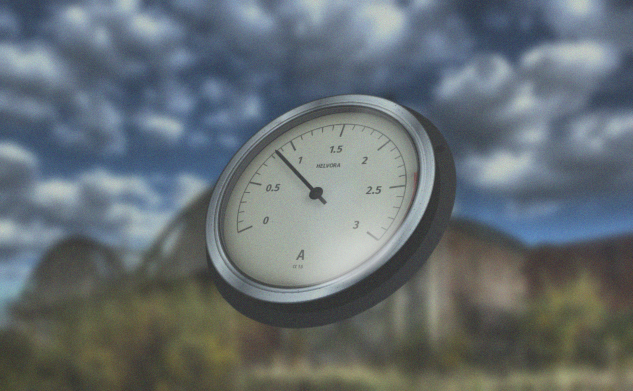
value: **0.85** A
